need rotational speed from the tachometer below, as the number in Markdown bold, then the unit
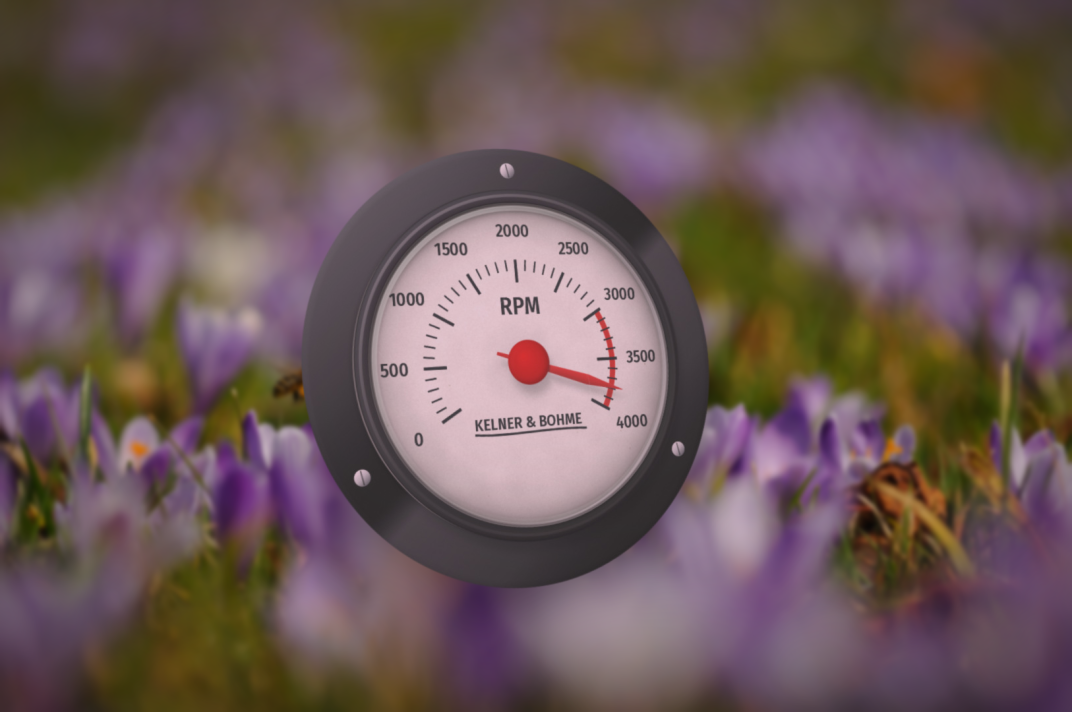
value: **3800** rpm
